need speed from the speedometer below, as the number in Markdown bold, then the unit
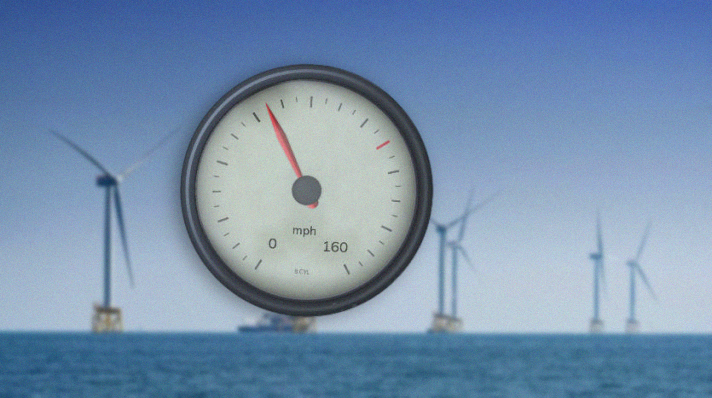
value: **65** mph
